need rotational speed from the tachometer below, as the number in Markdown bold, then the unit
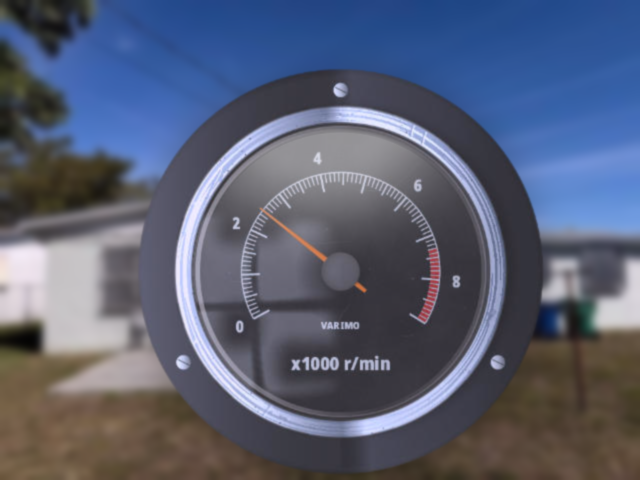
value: **2500** rpm
